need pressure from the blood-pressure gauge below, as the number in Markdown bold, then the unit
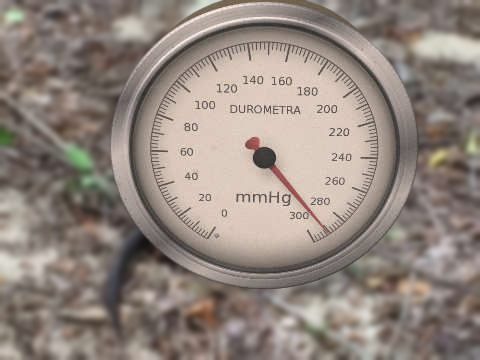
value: **290** mmHg
